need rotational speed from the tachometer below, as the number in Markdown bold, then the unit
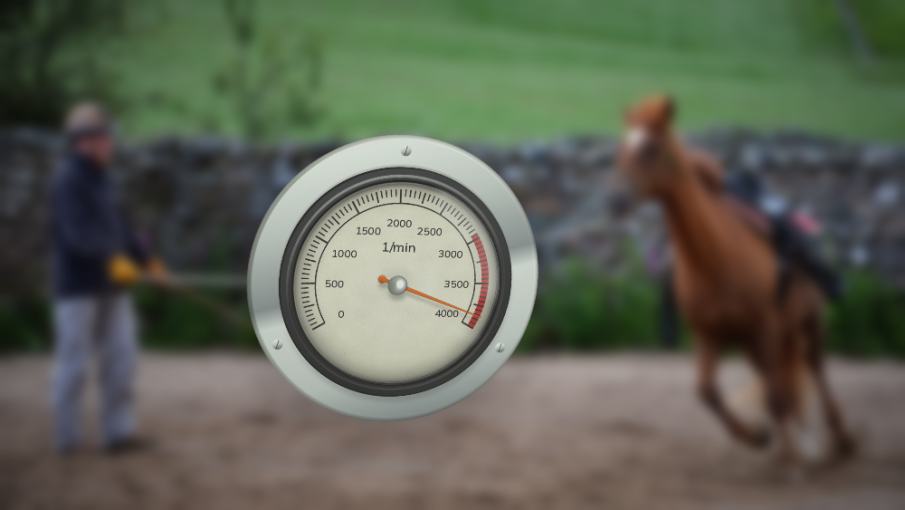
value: **3850** rpm
